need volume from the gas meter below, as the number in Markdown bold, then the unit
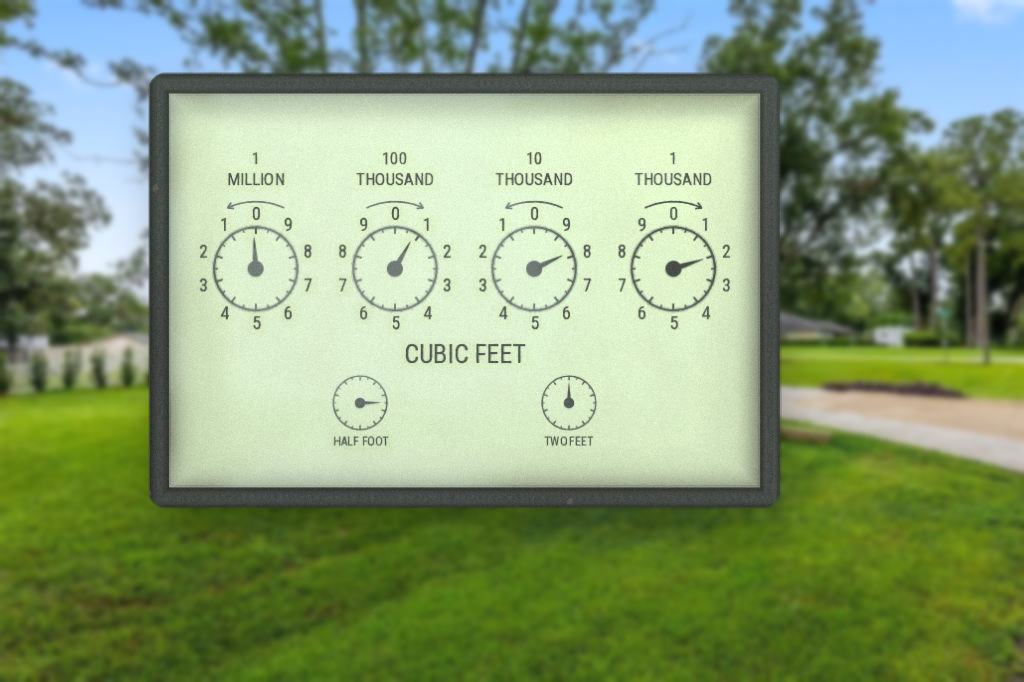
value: **8200** ft³
